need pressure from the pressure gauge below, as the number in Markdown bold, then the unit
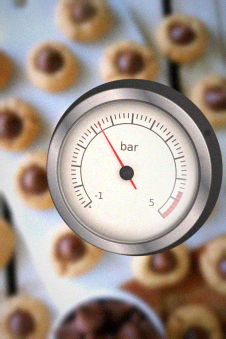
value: **1.2** bar
